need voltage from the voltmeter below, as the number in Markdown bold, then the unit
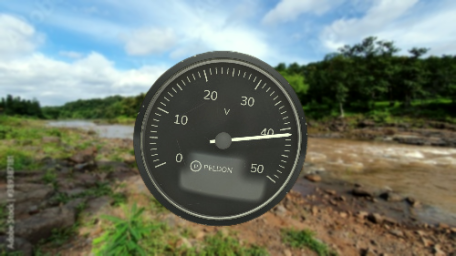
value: **41** V
